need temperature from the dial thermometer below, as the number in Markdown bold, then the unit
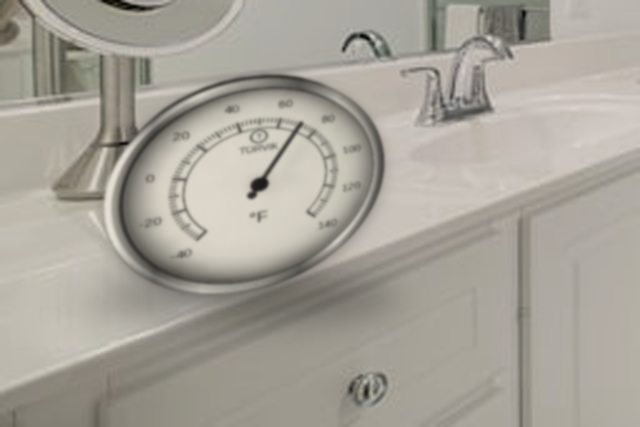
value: **70** °F
